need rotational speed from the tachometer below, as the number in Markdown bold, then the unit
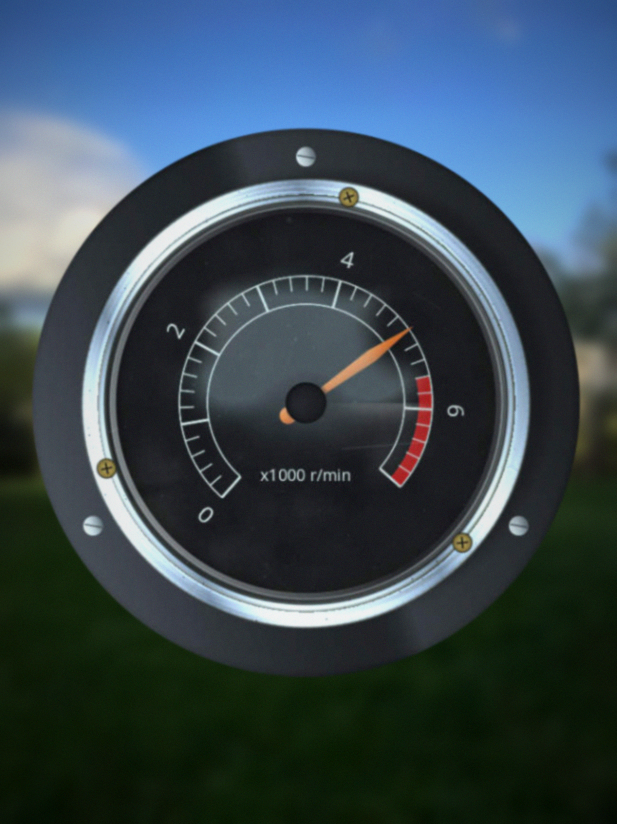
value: **5000** rpm
